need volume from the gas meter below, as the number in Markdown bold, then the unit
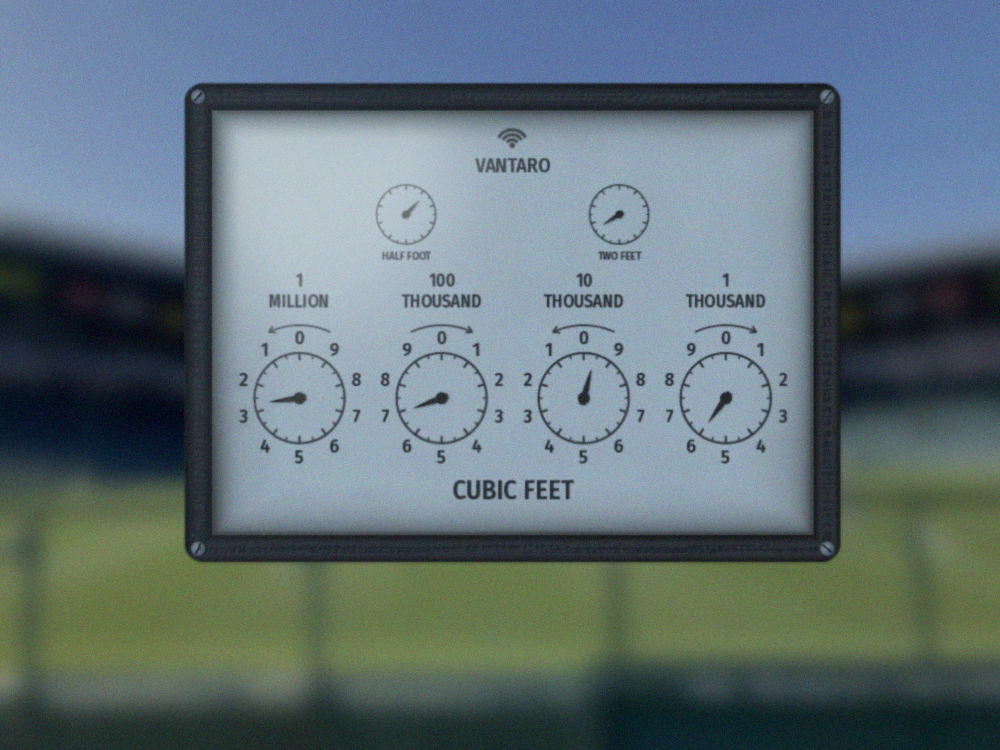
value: **269600** ft³
